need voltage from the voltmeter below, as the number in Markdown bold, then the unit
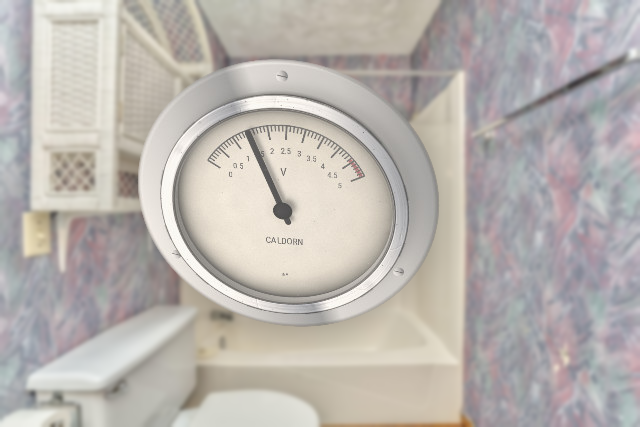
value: **1.5** V
